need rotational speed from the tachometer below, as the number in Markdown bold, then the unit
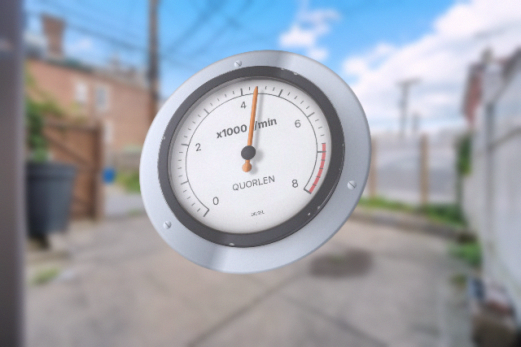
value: **4400** rpm
